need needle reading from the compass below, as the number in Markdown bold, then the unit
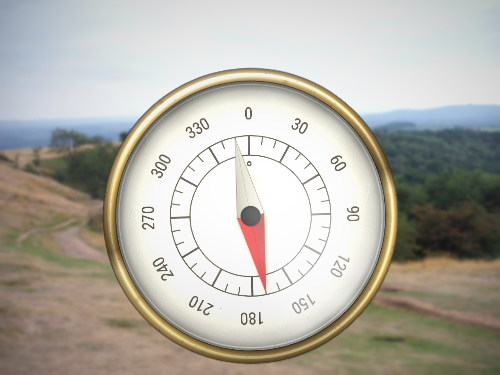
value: **170** °
